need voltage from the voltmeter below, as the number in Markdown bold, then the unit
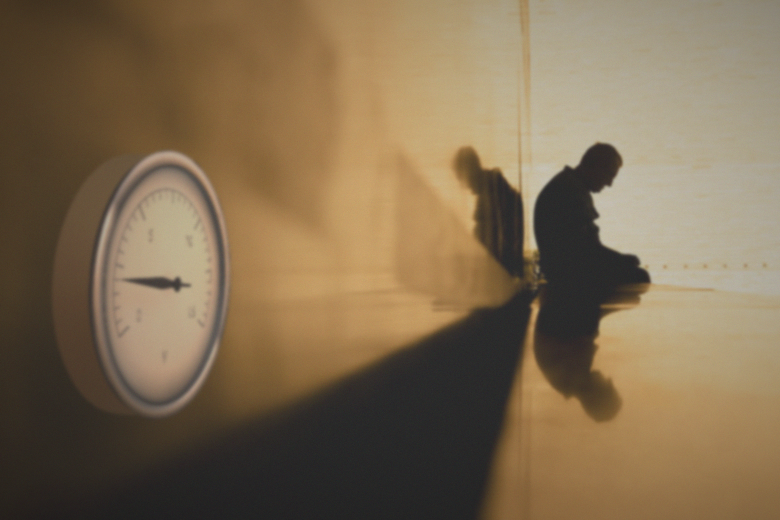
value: **2** V
